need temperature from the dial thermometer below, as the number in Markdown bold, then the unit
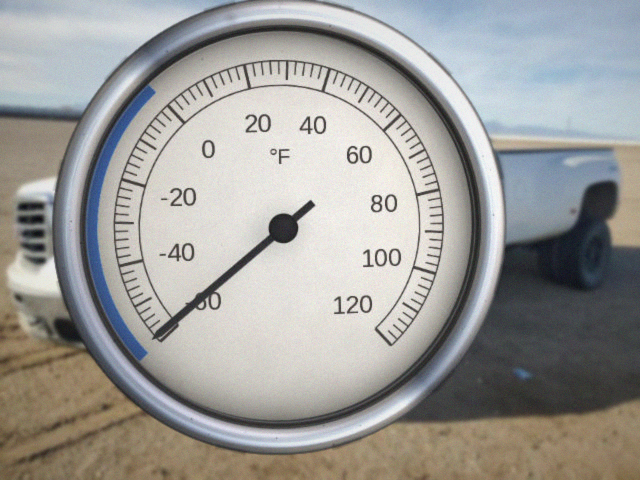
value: **-58** °F
